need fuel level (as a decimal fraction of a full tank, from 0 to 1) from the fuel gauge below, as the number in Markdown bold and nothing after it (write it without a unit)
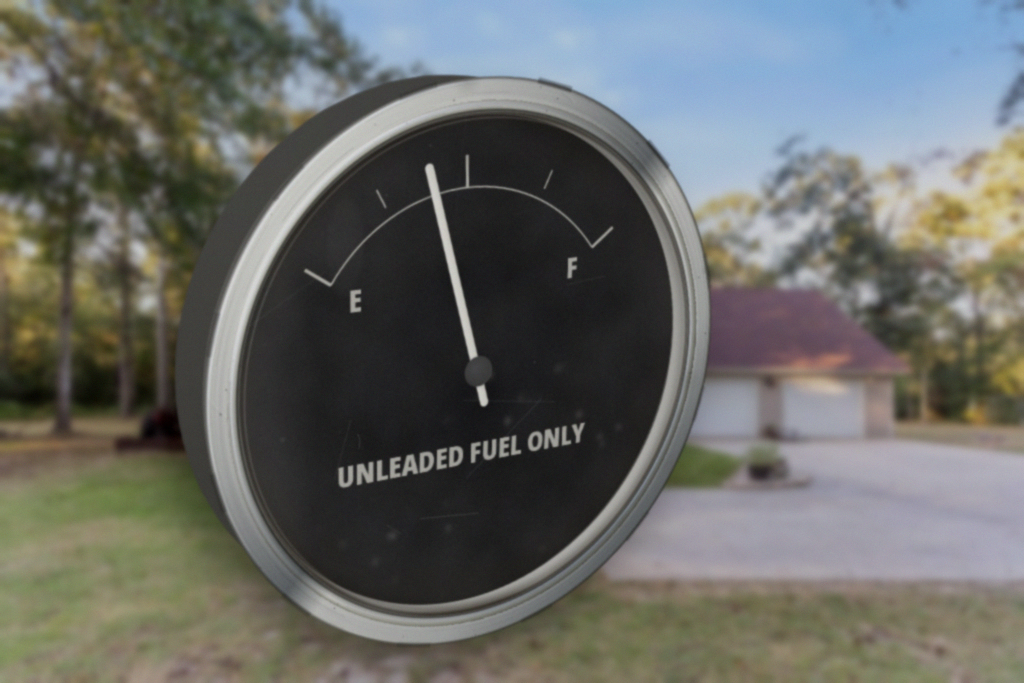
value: **0.375**
